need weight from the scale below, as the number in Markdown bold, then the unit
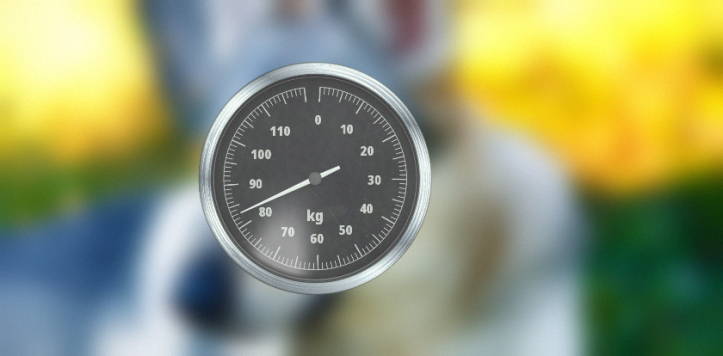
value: **83** kg
